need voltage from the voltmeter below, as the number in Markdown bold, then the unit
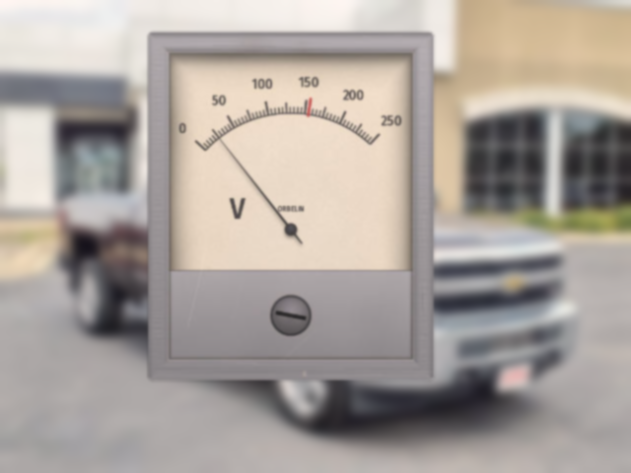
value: **25** V
